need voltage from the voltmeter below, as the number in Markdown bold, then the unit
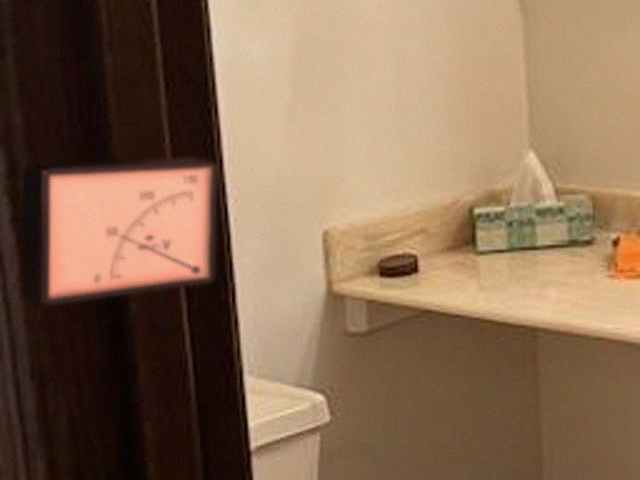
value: **50** V
